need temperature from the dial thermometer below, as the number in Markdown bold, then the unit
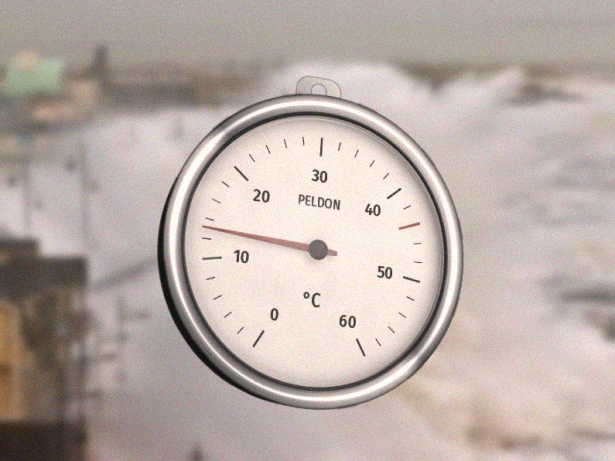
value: **13** °C
